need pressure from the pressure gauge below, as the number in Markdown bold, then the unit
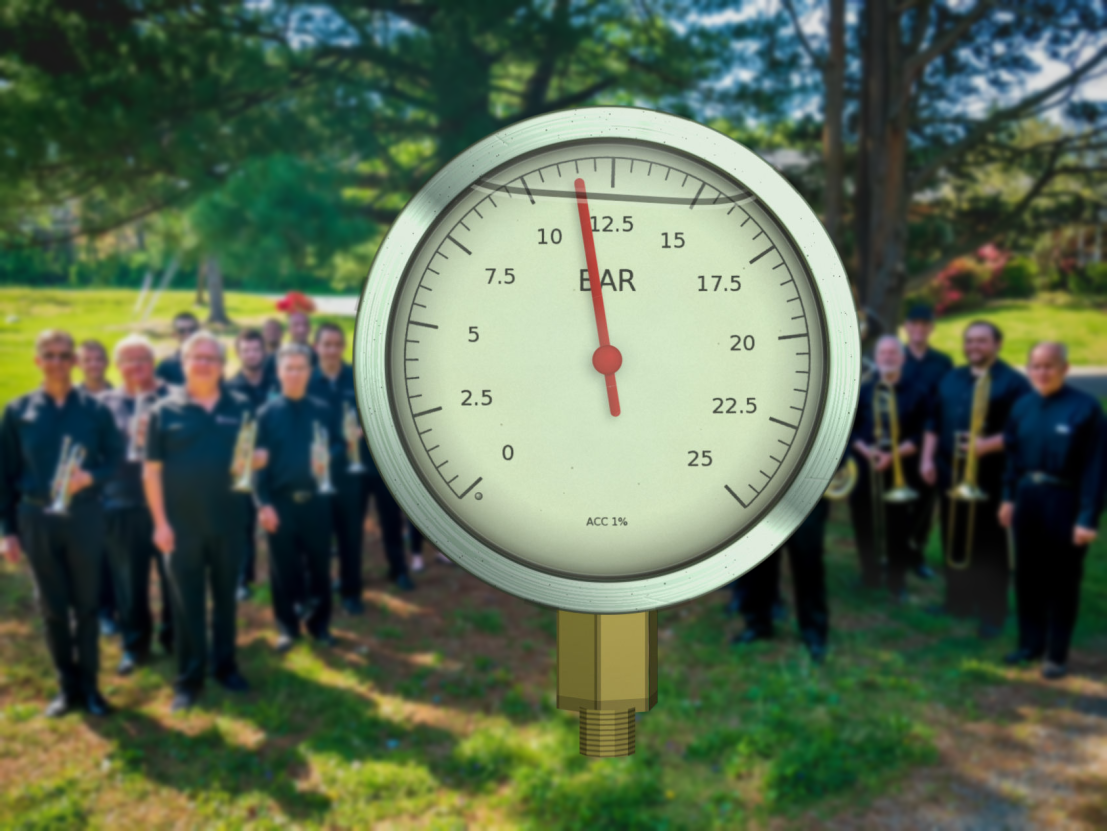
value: **11.5** bar
